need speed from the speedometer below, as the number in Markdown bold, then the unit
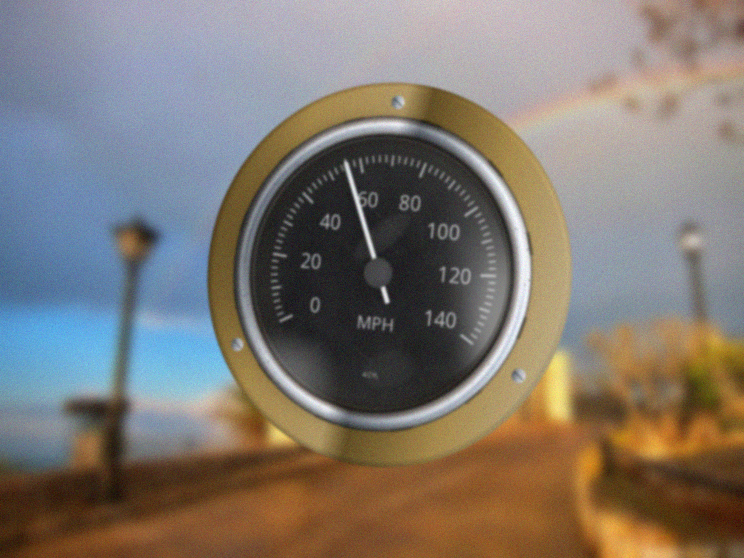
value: **56** mph
